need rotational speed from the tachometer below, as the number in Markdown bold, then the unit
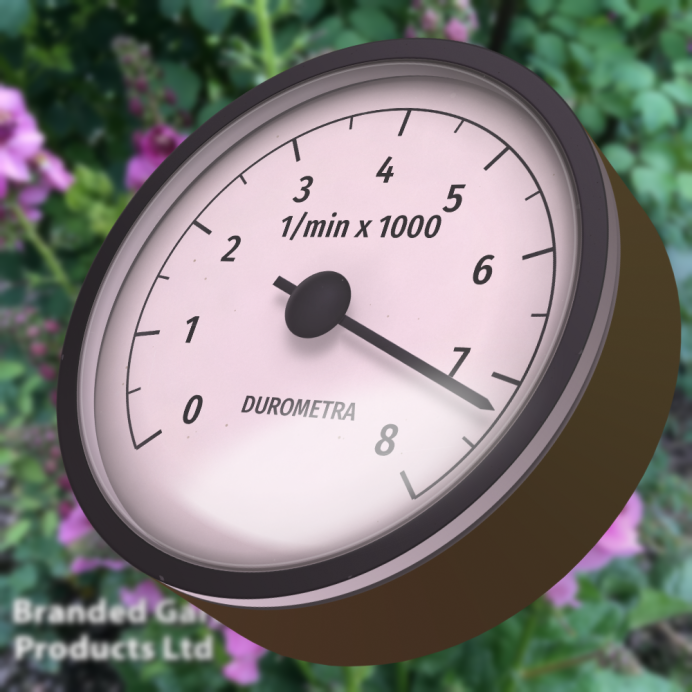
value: **7250** rpm
